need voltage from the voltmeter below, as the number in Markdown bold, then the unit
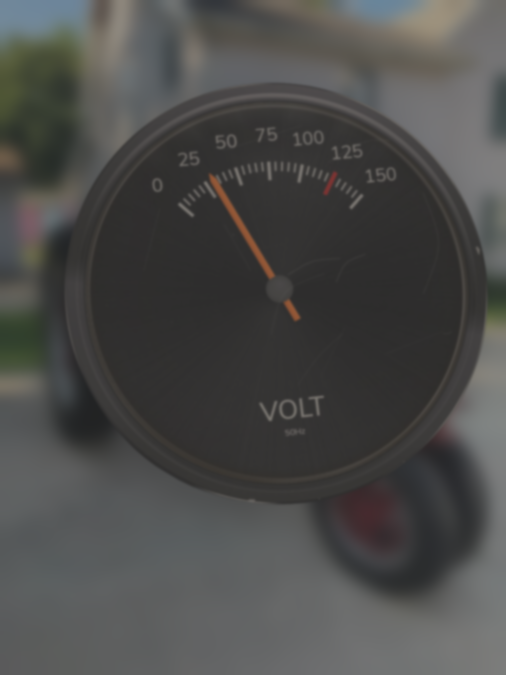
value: **30** V
